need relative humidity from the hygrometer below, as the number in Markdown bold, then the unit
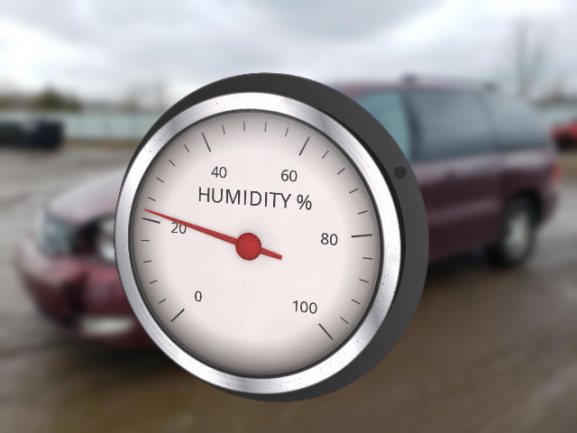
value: **22** %
